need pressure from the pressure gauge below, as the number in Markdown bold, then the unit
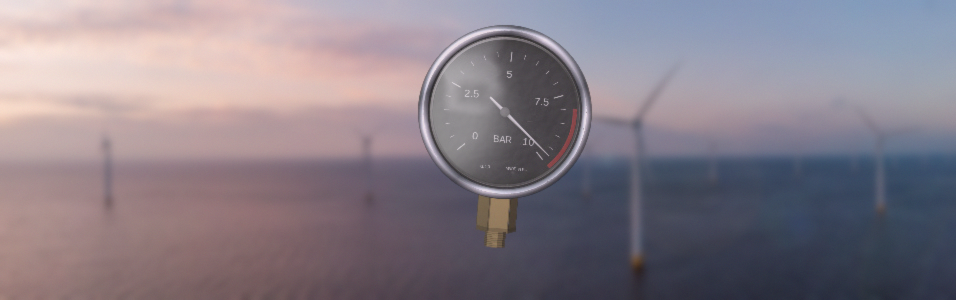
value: **9.75** bar
